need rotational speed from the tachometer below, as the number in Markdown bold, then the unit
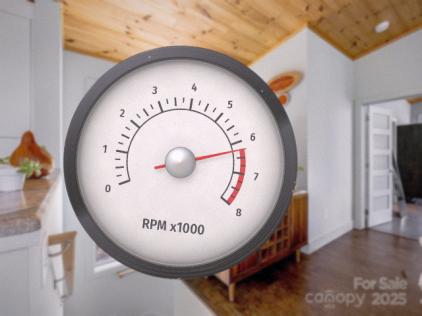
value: **6250** rpm
